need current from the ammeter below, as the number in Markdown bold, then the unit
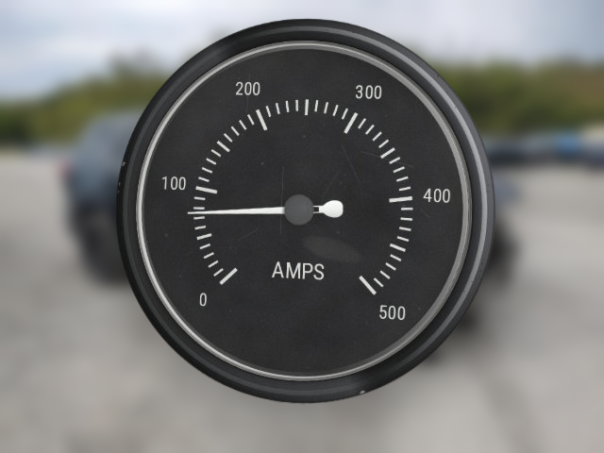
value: **75** A
